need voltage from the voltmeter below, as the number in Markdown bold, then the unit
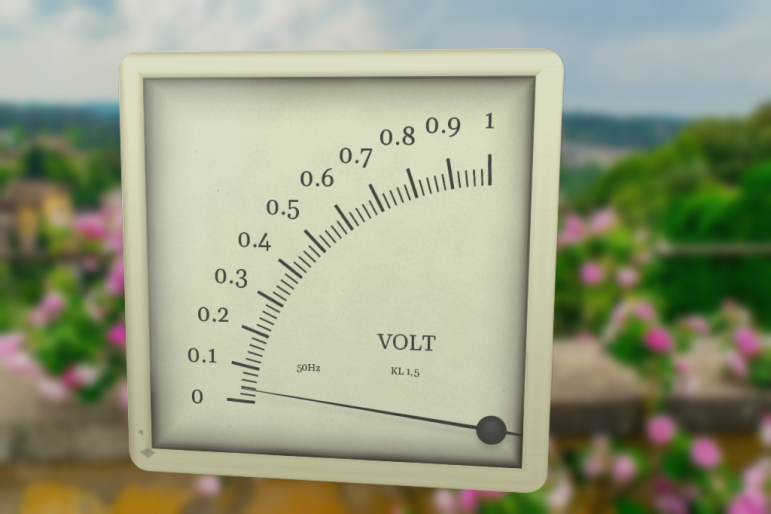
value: **0.04** V
